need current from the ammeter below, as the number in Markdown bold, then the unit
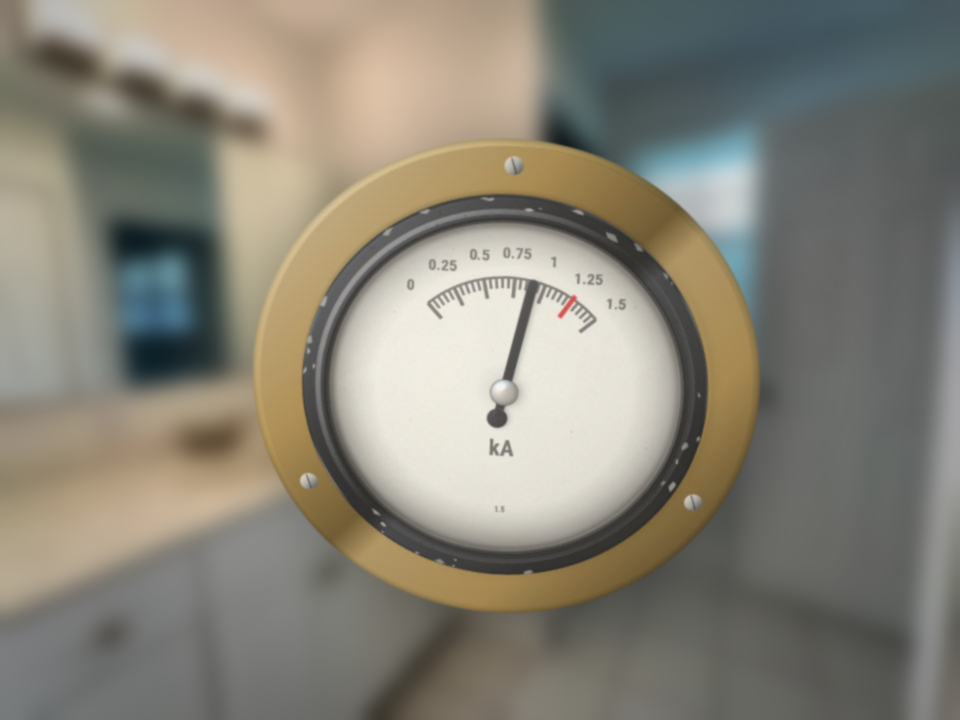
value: **0.9** kA
